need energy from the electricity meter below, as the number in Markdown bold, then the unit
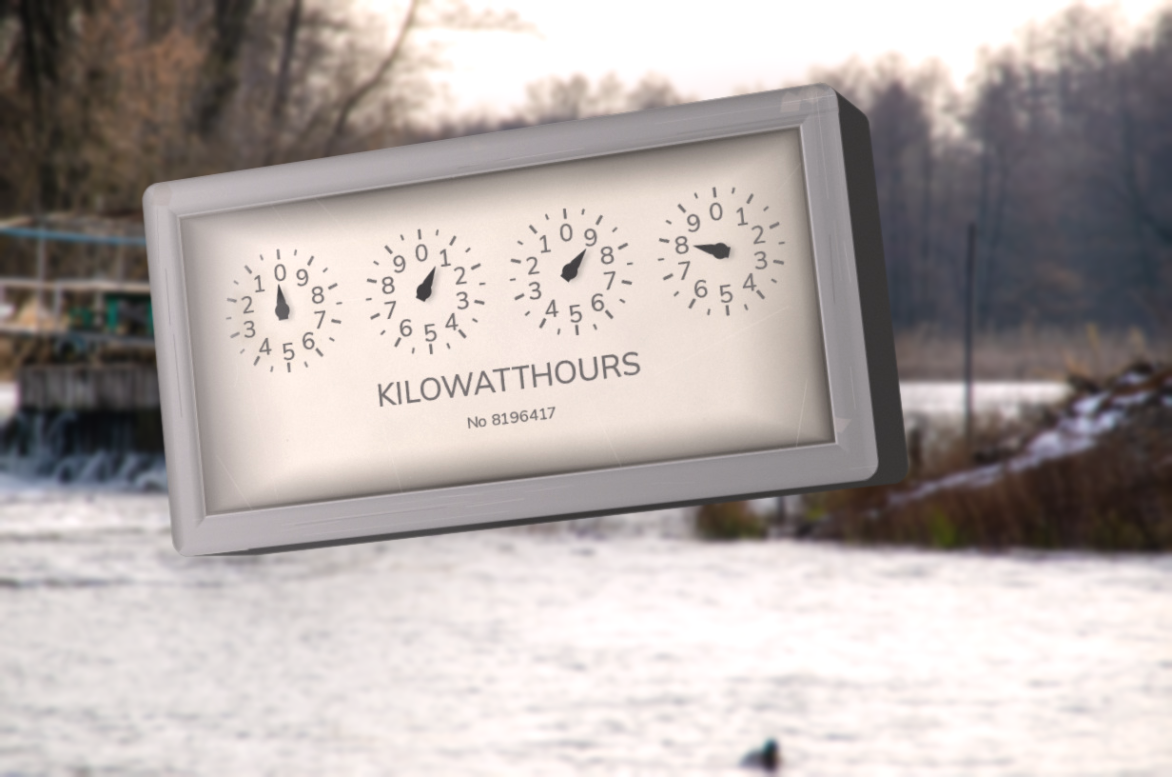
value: **88** kWh
